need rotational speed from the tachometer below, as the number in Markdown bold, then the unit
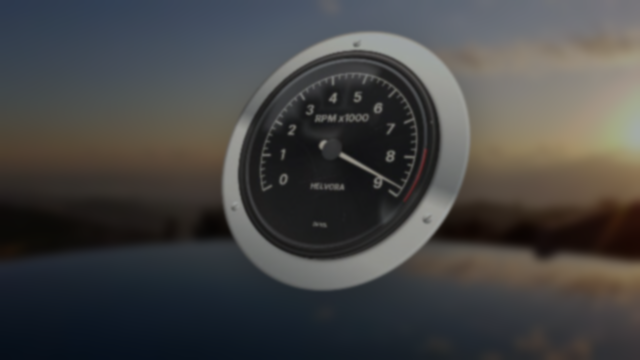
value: **8800** rpm
